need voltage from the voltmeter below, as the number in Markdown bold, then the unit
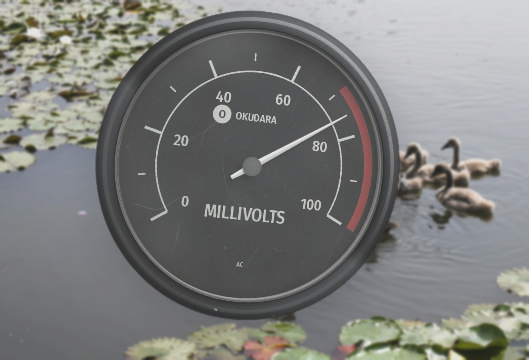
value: **75** mV
